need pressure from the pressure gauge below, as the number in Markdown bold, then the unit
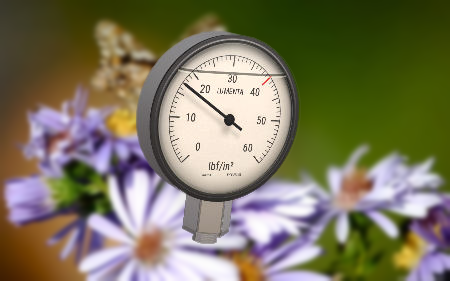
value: **17** psi
